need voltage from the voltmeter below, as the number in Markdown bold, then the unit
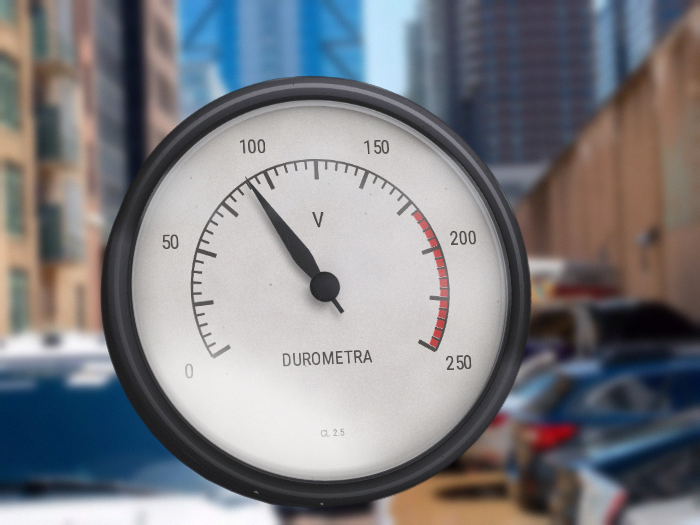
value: **90** V
